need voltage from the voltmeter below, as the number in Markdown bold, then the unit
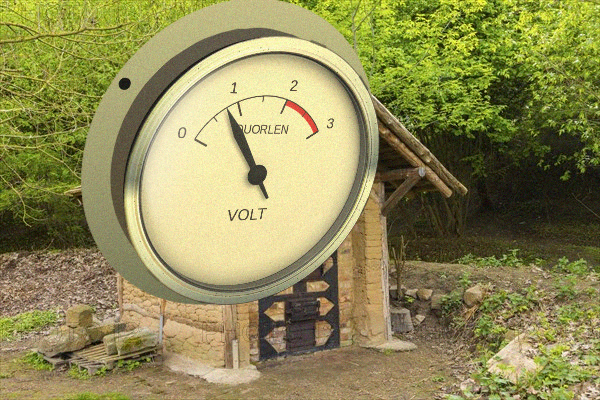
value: **0.75** V
